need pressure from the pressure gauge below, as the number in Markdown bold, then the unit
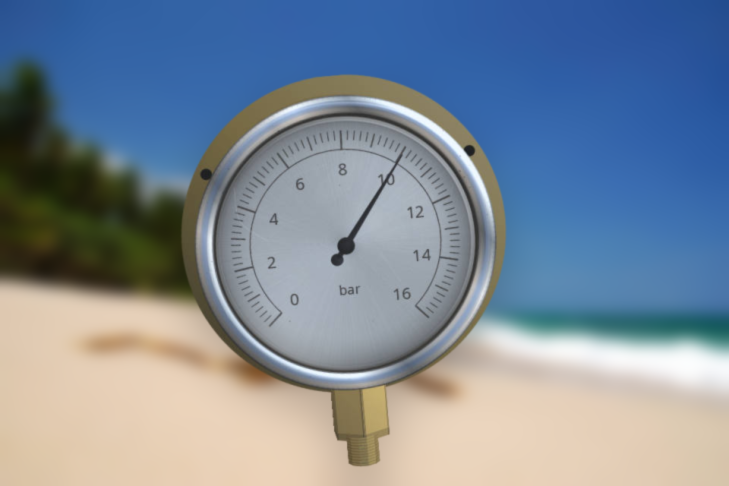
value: **10** bar
